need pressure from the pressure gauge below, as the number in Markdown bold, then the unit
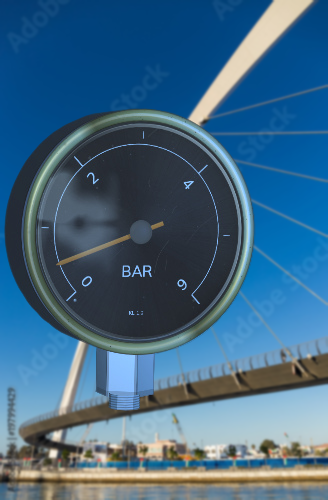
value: **0.5** bar
